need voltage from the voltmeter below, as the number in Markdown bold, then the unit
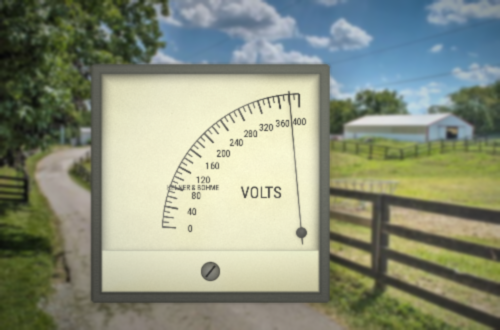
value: **380** V
